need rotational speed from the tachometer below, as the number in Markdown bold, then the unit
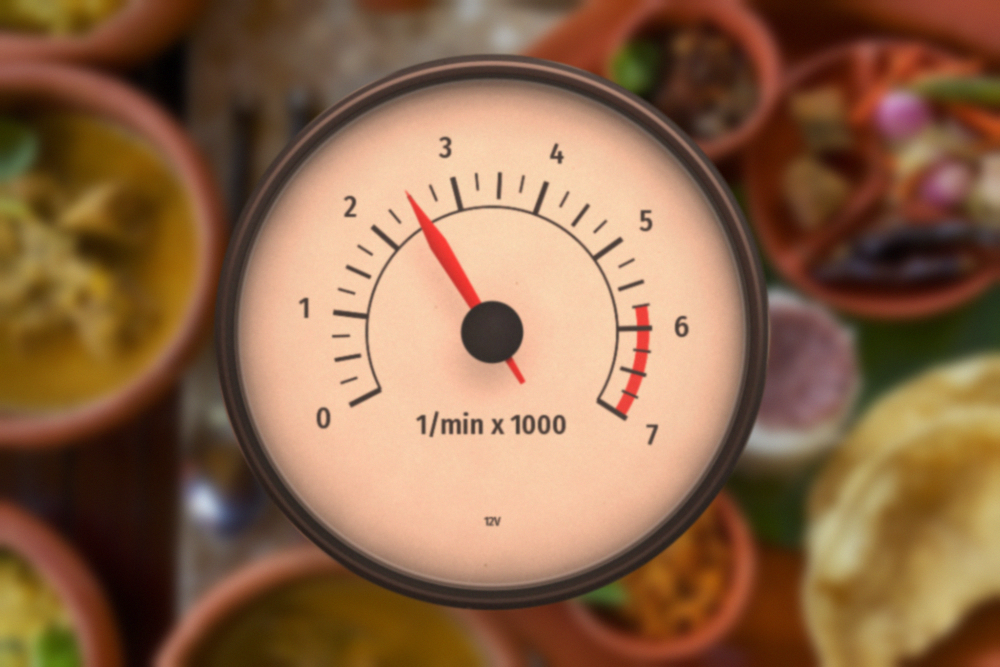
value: **2500** rpm
